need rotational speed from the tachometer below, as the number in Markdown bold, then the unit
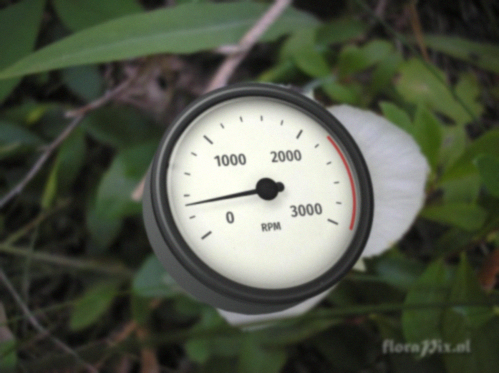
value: **300** rpm
